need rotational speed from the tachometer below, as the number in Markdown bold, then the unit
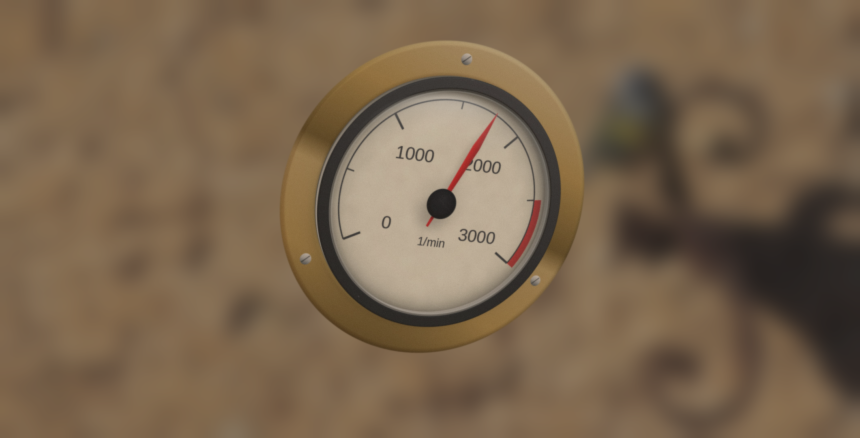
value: **1750** rpm
